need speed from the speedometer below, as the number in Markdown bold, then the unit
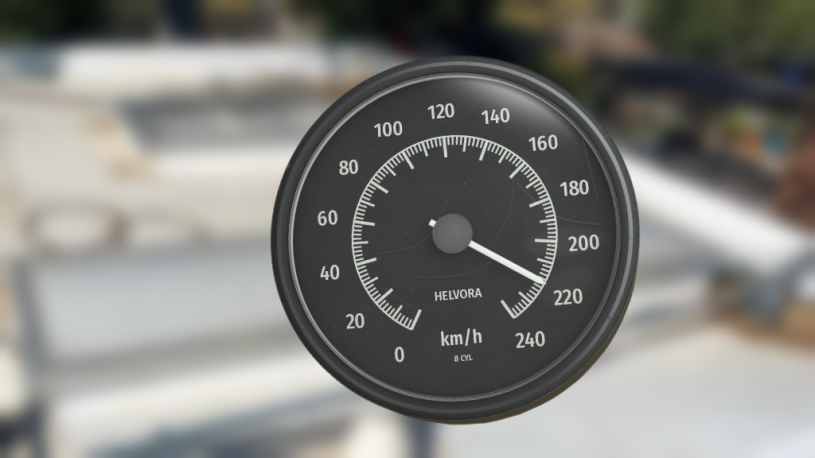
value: **220** km/h
